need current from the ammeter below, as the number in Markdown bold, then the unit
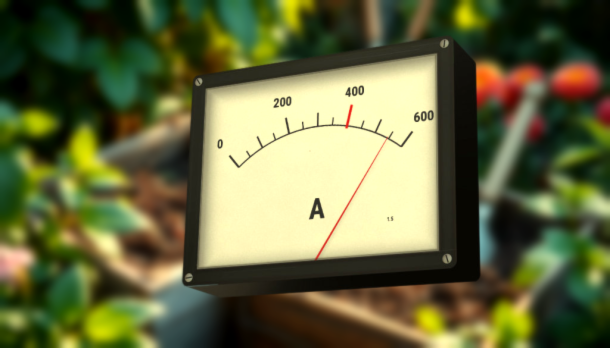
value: **550** A
